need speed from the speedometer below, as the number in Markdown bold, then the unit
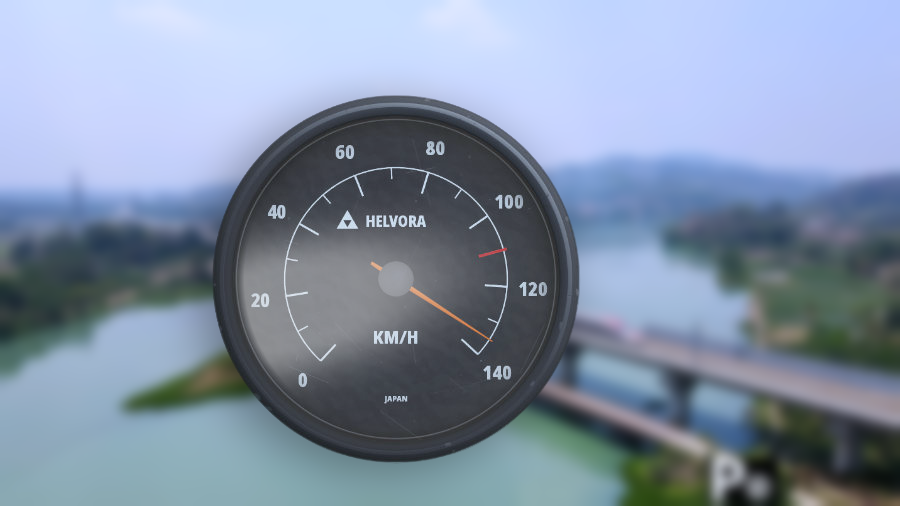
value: **135** km/h
